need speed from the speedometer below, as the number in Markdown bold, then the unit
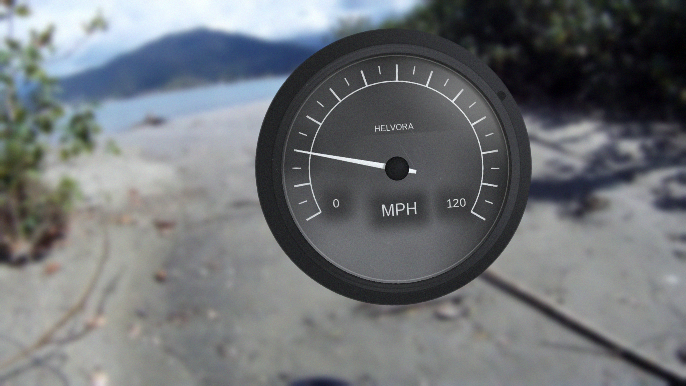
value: **20** mph
